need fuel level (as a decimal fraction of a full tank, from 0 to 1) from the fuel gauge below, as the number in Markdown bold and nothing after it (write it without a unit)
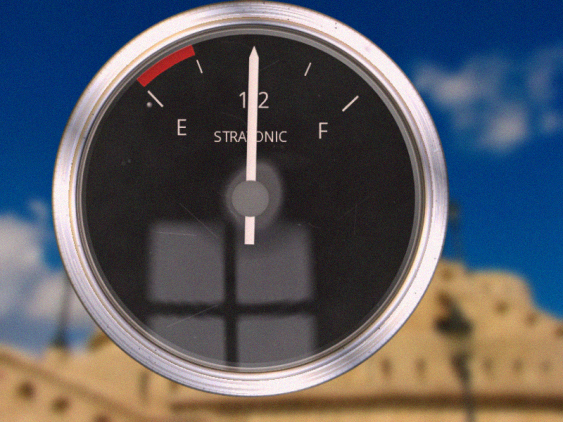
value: **0.5**
